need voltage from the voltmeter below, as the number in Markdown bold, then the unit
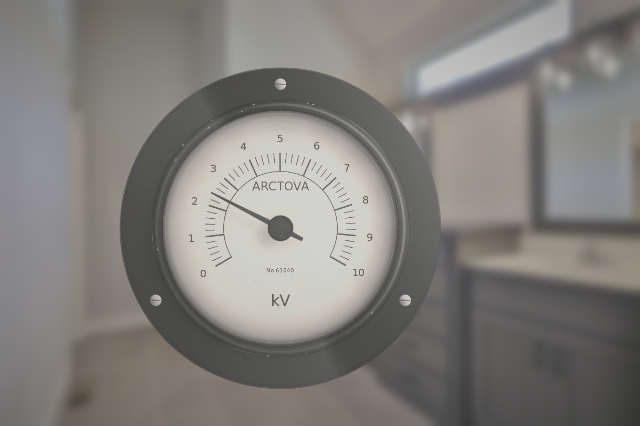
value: **2.4** kV
